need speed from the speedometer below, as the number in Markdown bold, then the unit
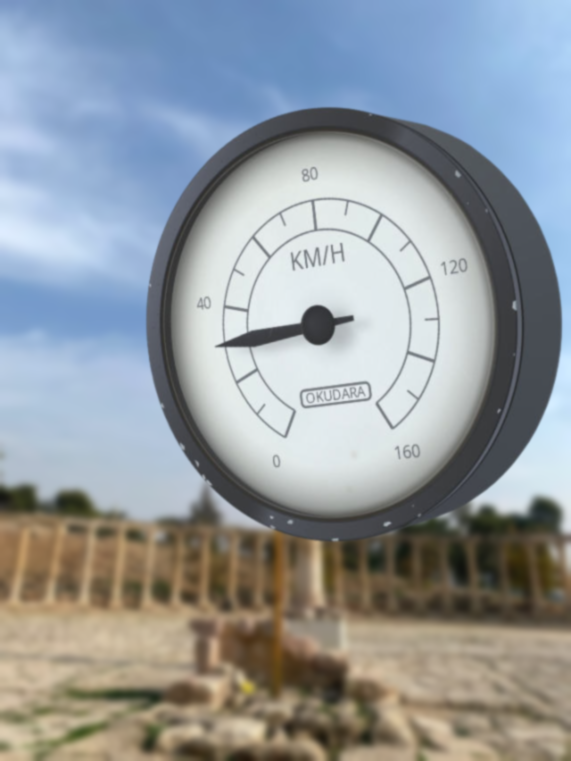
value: **30** km/h
